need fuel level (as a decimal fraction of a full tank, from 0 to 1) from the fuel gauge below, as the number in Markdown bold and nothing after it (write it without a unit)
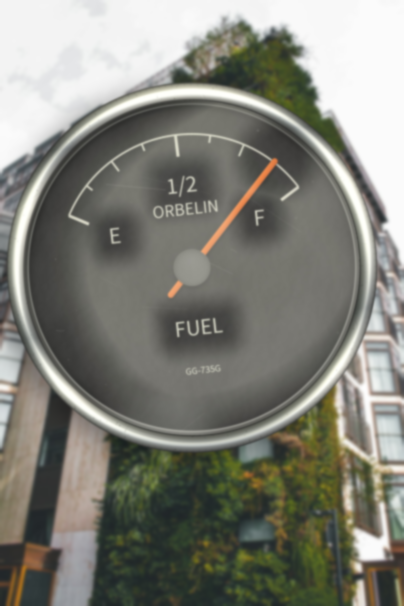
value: **0.875**
